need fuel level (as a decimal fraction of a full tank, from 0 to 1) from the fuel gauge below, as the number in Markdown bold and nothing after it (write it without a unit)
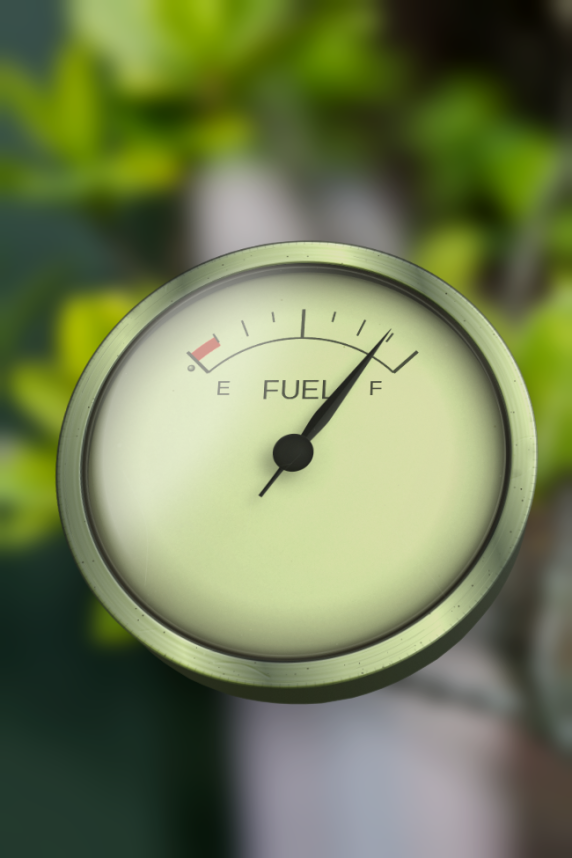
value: **0.875**
